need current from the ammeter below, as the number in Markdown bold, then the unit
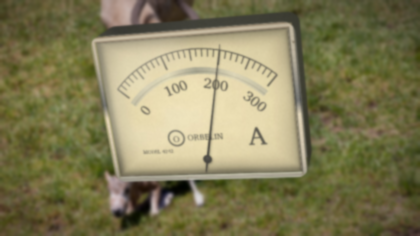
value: **200** A
